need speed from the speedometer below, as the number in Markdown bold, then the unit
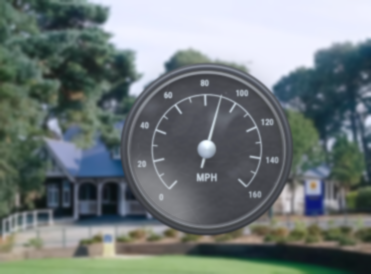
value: **90** mph
